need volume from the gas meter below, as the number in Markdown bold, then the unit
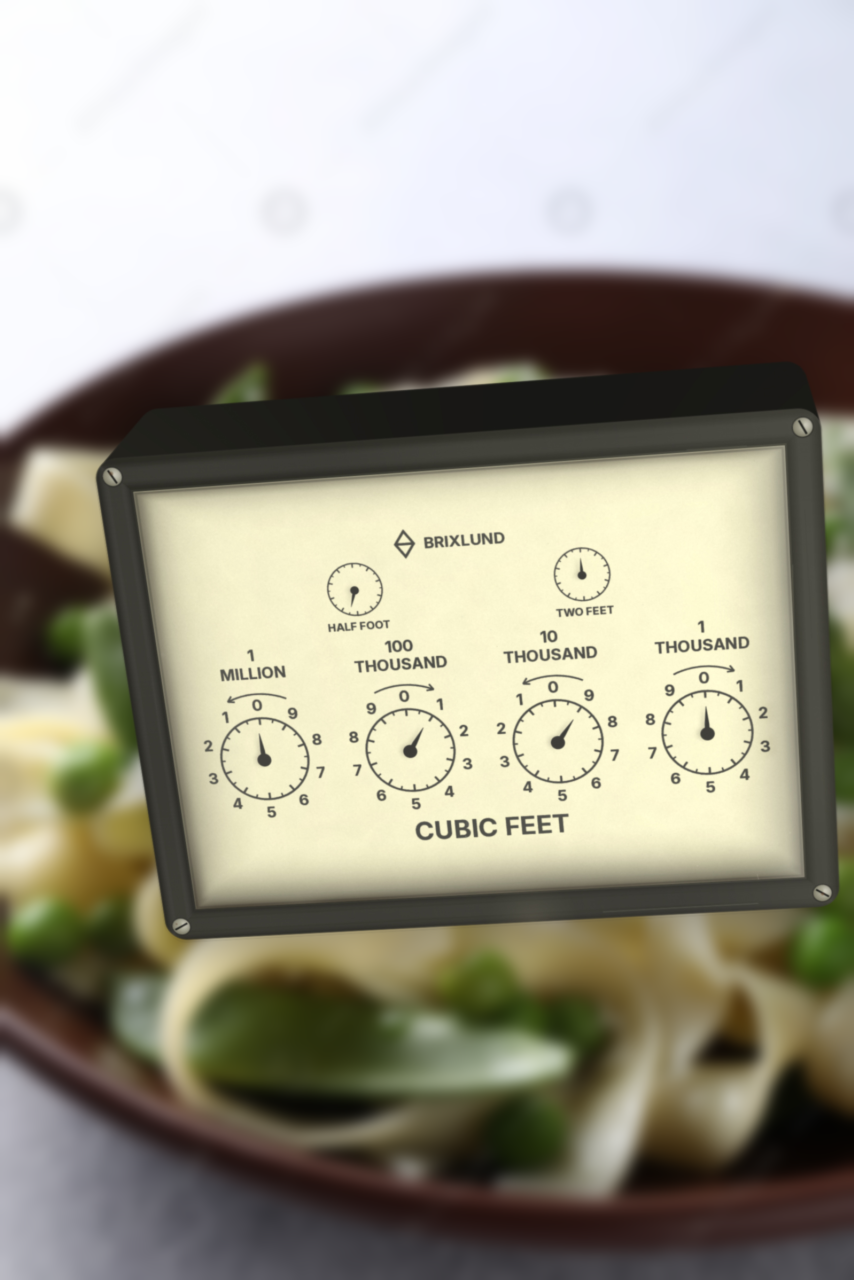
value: **9000** ft³
